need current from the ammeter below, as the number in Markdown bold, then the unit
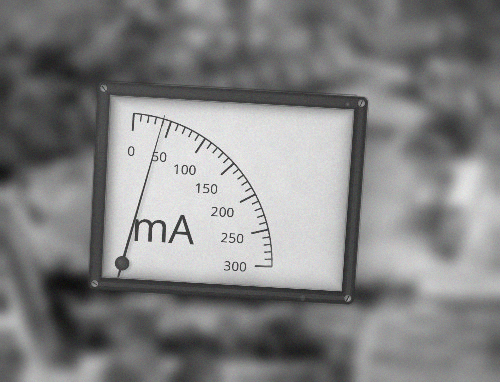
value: **40** mA
